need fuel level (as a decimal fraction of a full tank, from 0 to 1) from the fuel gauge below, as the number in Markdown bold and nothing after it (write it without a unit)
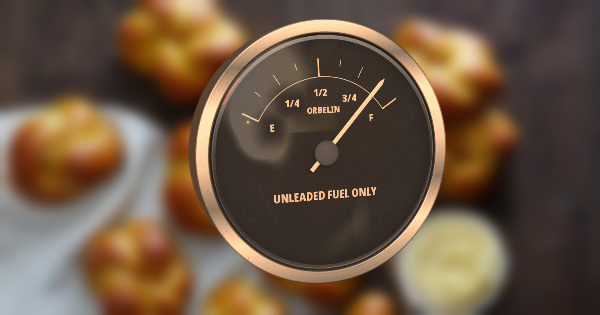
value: **0.875**
